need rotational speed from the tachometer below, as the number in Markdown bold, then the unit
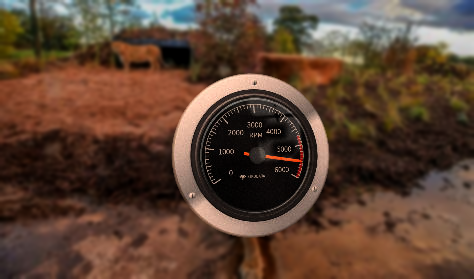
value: **5500** rpm
